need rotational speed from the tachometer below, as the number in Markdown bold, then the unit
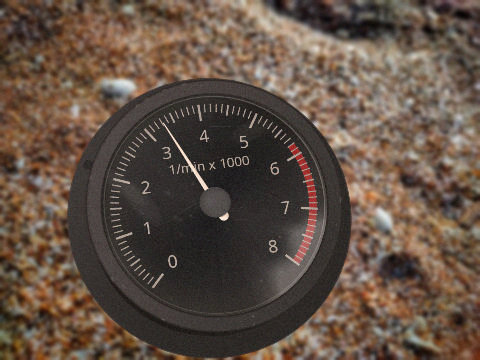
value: **3300** rpm
